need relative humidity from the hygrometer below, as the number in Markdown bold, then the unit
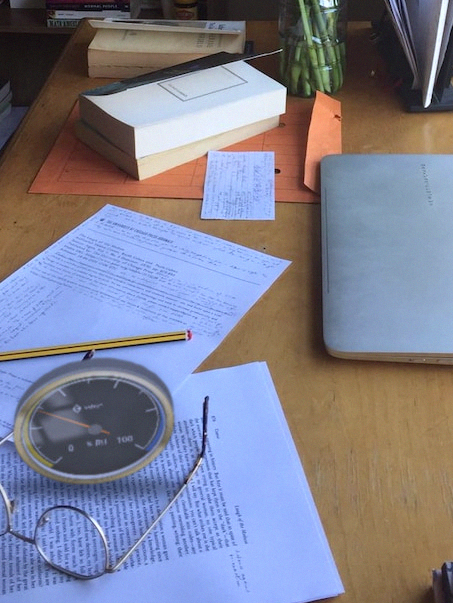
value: **30** %
